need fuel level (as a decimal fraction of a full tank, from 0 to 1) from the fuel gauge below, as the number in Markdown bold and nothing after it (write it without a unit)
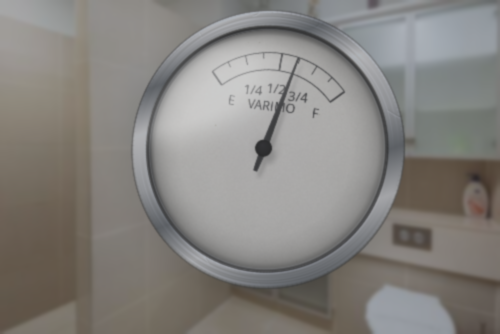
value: **0.625**
